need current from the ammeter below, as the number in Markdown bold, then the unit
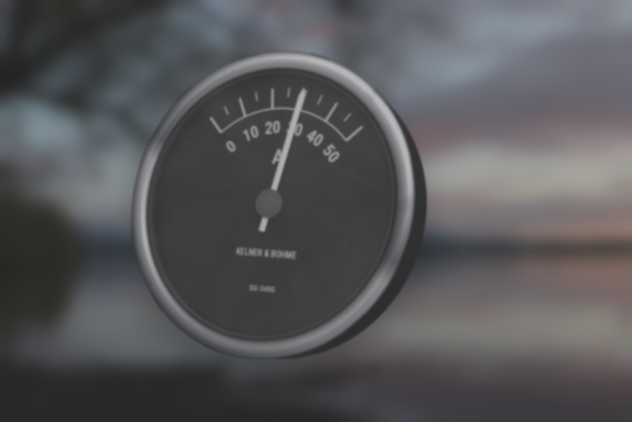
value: **30** A
